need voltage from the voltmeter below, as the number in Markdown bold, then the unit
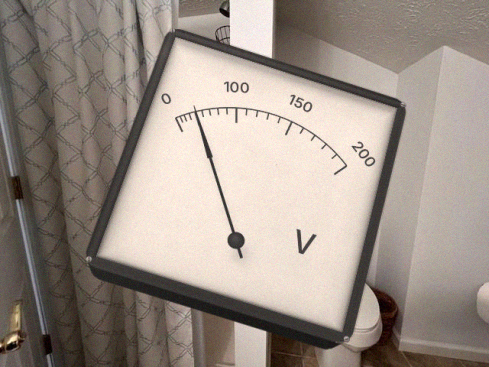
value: **50** V
